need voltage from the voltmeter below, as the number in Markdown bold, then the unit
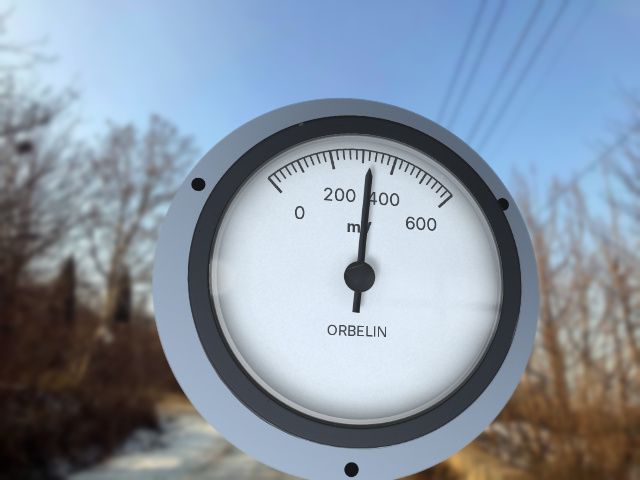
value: **320** mV
